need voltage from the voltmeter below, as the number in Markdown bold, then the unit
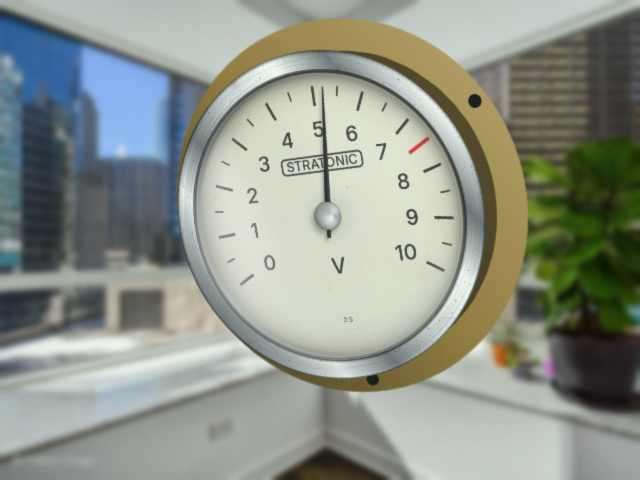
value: **5.25** V
